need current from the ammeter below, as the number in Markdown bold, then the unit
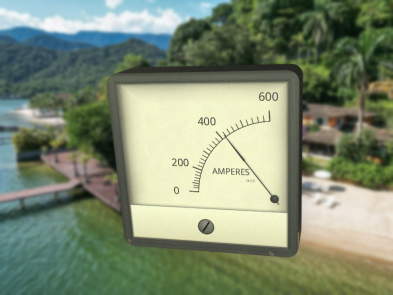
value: **420** A
